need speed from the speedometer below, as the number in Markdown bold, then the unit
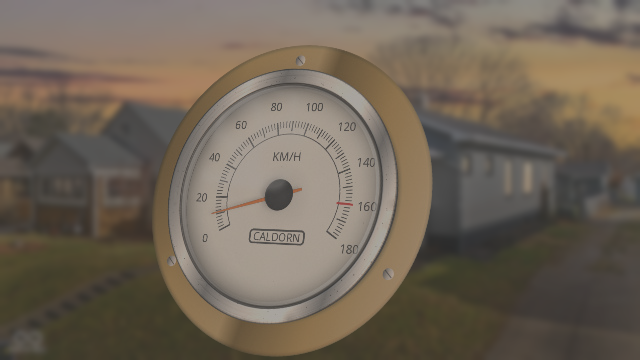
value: **10** km/h
